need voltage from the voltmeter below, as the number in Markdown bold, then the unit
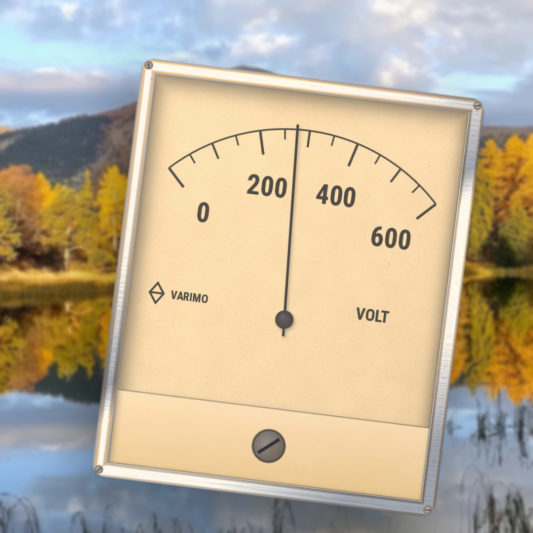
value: **275** V
